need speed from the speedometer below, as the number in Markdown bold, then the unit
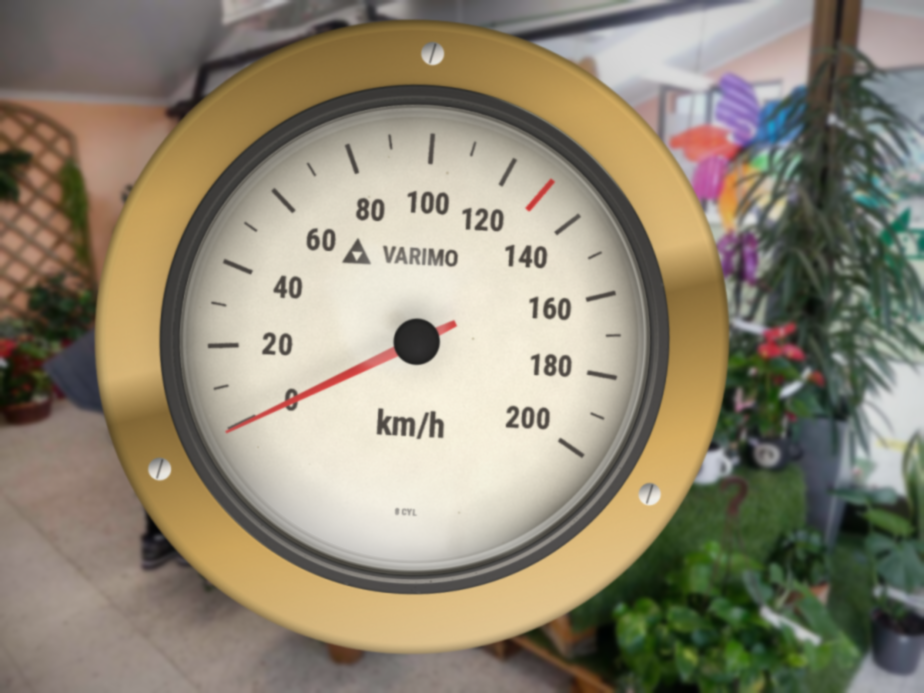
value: **0** km/h
